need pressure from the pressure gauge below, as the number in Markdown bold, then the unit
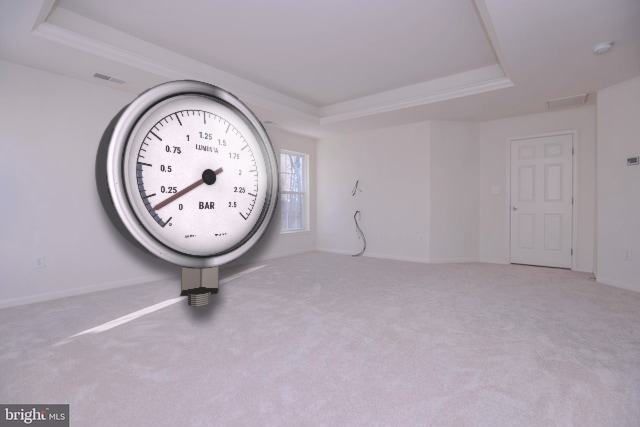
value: **0.15** bar
